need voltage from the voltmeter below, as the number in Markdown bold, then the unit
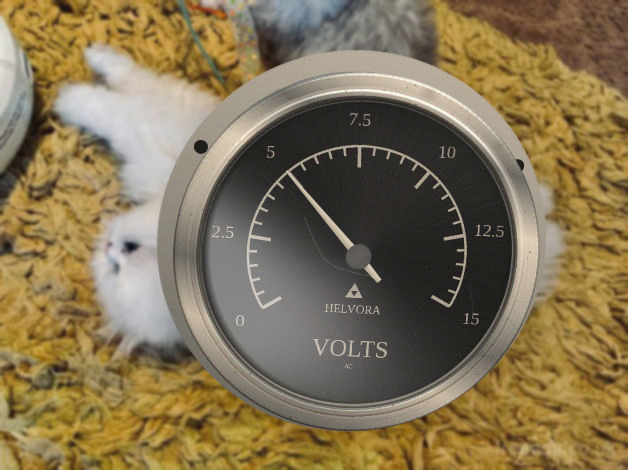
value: **5** V
